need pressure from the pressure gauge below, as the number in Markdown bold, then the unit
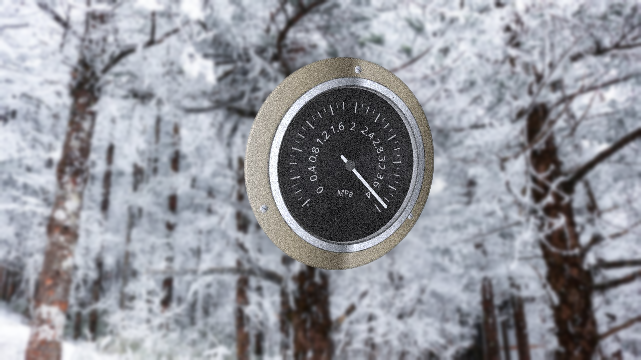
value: **3.9** MPa
